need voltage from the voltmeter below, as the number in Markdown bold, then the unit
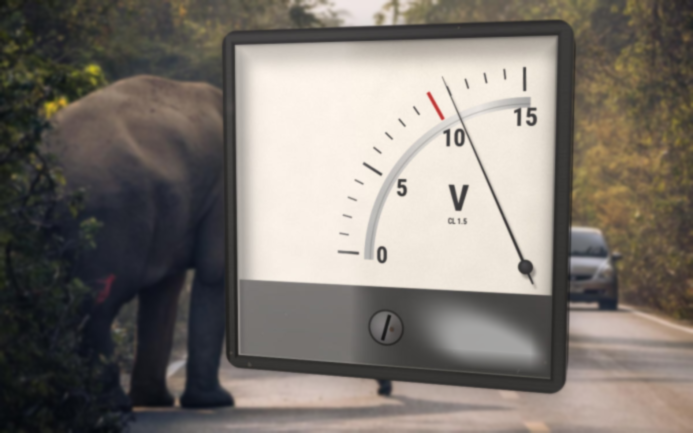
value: **11** V
